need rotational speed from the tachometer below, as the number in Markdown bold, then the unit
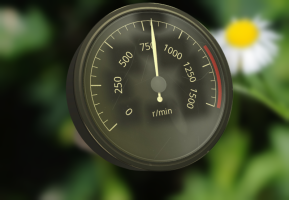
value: **800** rpm
